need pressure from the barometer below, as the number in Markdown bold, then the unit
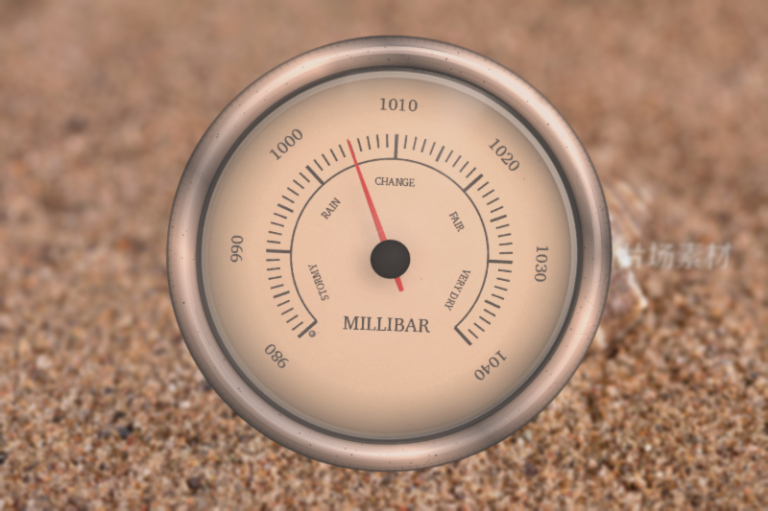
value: **1005** mbar
